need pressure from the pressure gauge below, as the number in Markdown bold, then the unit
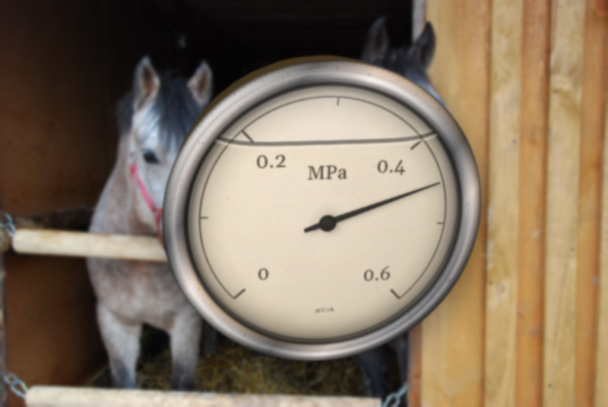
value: **0.45** MPa
